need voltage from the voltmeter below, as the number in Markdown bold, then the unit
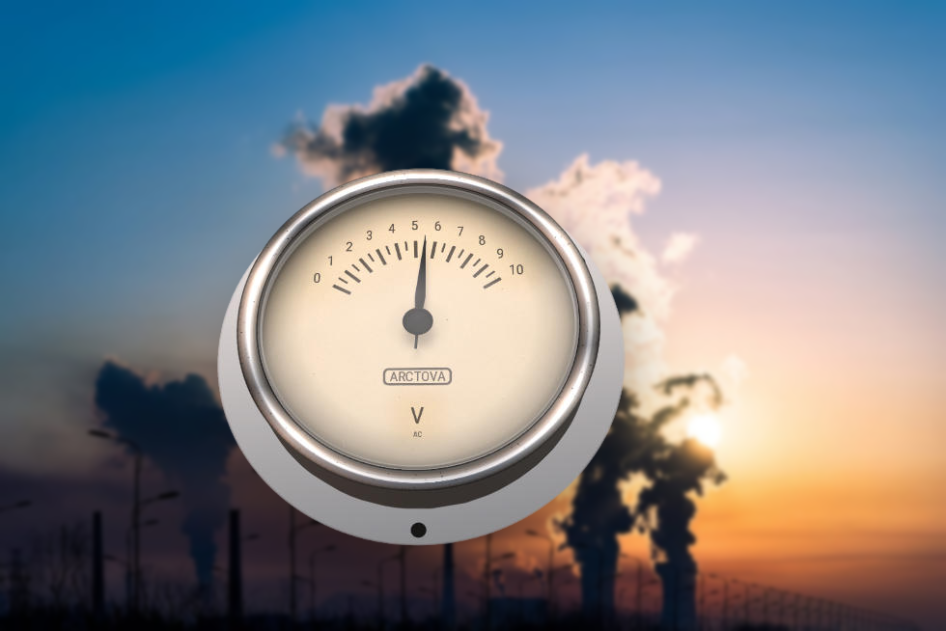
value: **5.5** V
